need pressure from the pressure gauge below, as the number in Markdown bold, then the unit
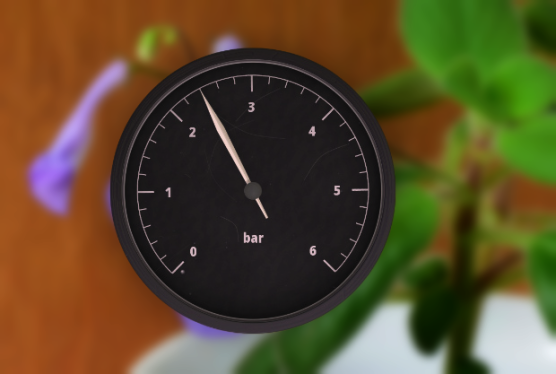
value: **2.4** bar
